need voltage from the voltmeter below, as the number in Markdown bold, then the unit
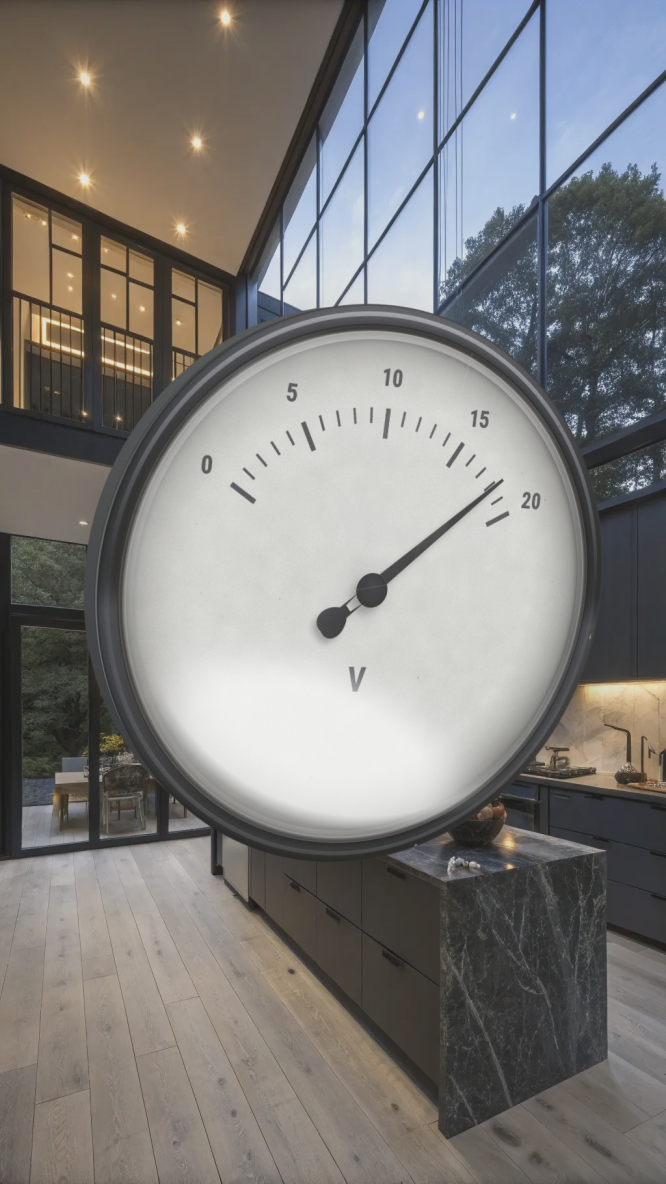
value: **18** V
